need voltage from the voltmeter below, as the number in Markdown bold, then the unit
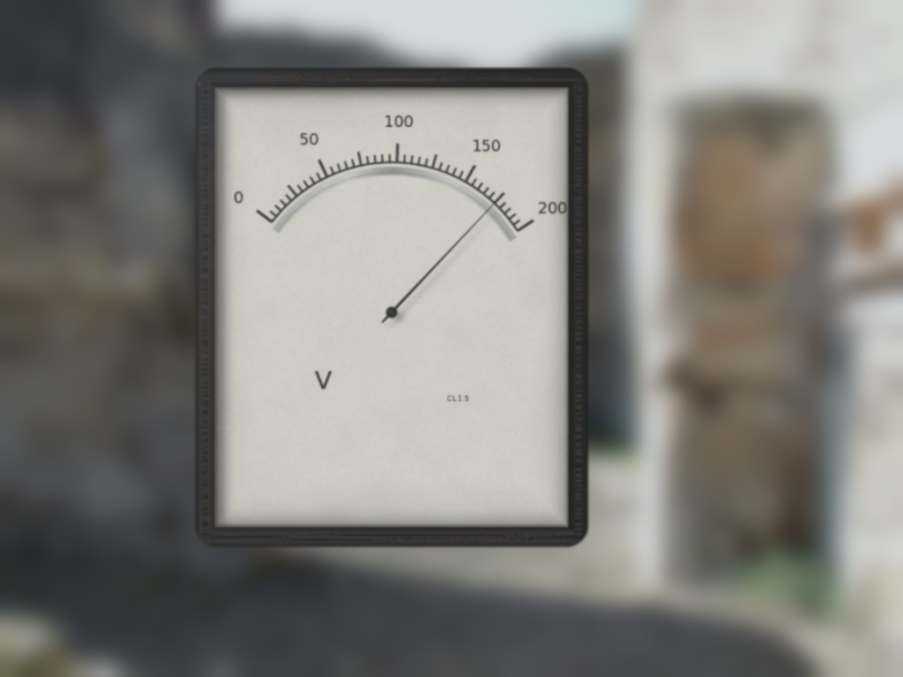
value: **175** V
